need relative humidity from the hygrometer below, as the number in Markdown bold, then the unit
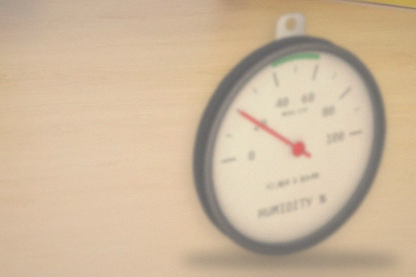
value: **20** %
